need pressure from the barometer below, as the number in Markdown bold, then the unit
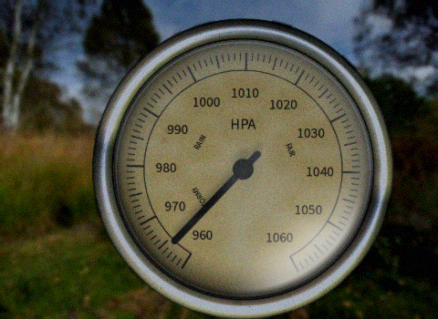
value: **964** hPa
